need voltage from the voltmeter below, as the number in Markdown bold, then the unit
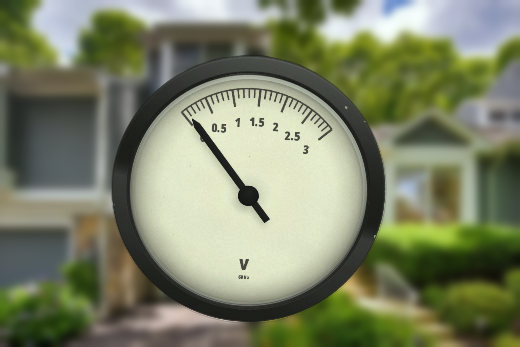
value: **0.1** V
